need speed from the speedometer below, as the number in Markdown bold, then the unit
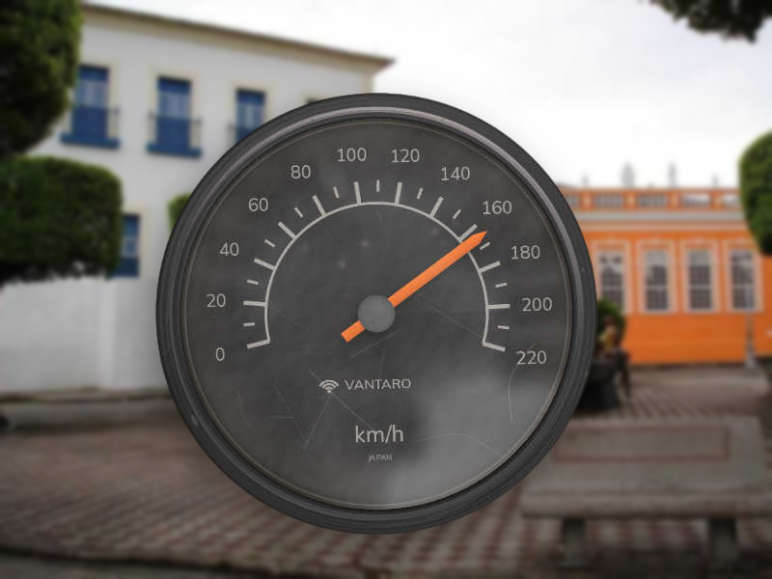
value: **165** km/h
